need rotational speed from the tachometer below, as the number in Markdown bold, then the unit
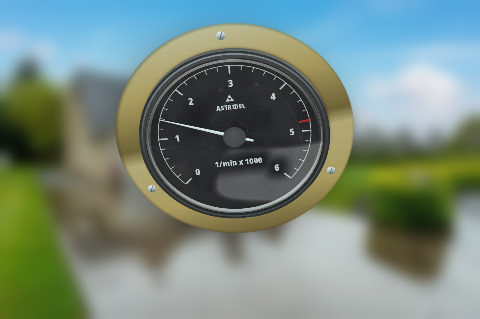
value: **1400** rpm
